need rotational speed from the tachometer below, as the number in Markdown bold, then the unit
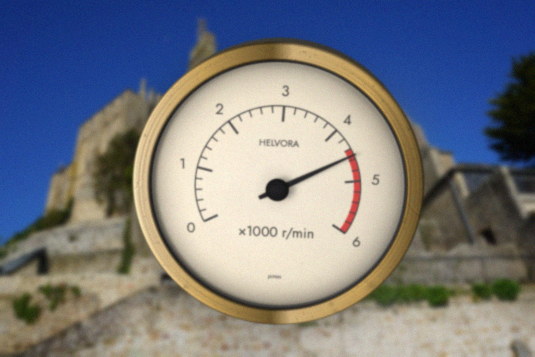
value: **4500** rpm
